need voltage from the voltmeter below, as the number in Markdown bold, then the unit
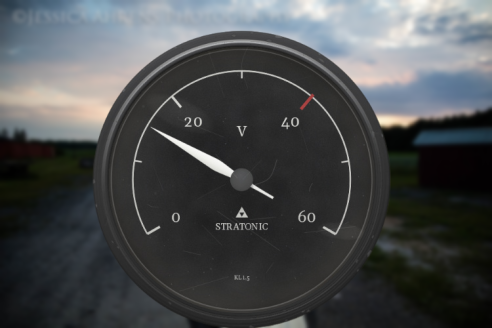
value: **15** V
